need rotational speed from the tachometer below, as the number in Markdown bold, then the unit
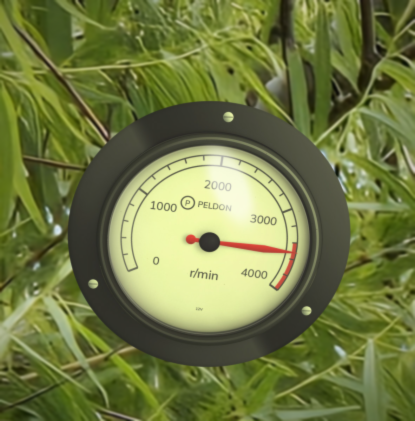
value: **3500** rpm
